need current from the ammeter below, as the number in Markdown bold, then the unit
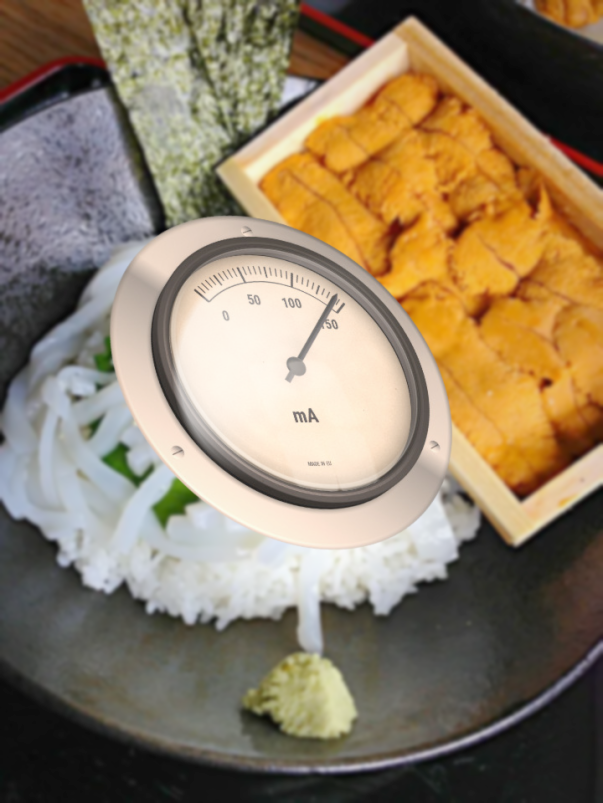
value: **140** mA
